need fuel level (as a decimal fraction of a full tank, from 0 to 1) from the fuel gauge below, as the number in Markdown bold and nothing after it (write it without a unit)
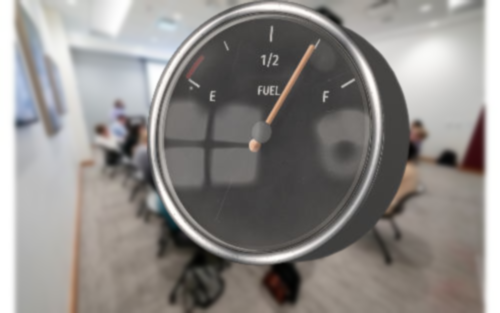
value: **0.75**
